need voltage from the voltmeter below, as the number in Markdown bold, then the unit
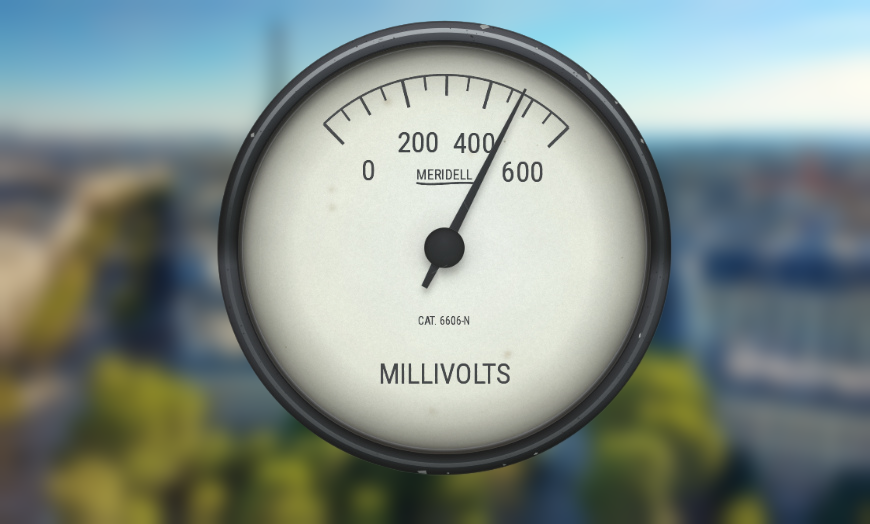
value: **475** mV
